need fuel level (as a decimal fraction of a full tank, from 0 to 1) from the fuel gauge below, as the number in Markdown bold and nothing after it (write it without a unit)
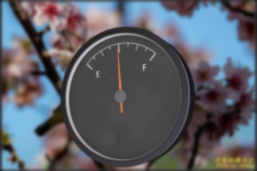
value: **0.5**
